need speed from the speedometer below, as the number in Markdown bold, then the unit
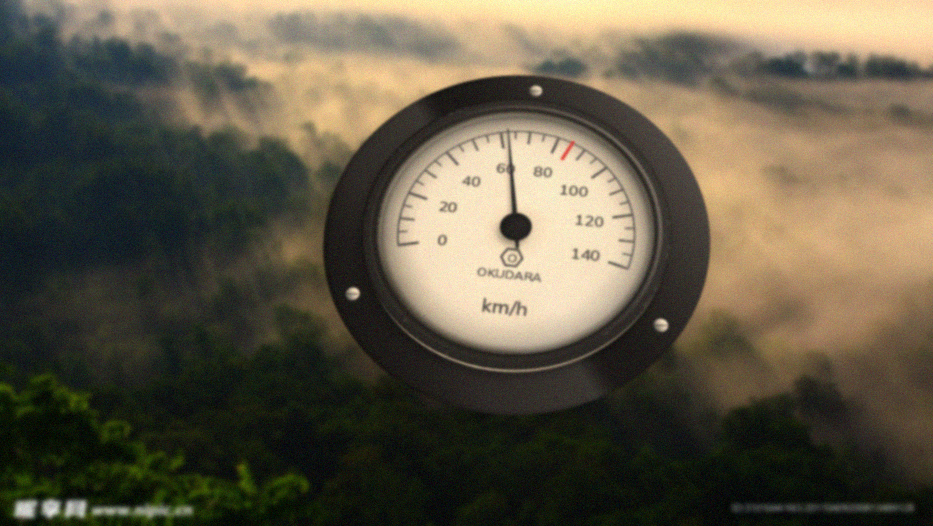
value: **62.5** km/h
